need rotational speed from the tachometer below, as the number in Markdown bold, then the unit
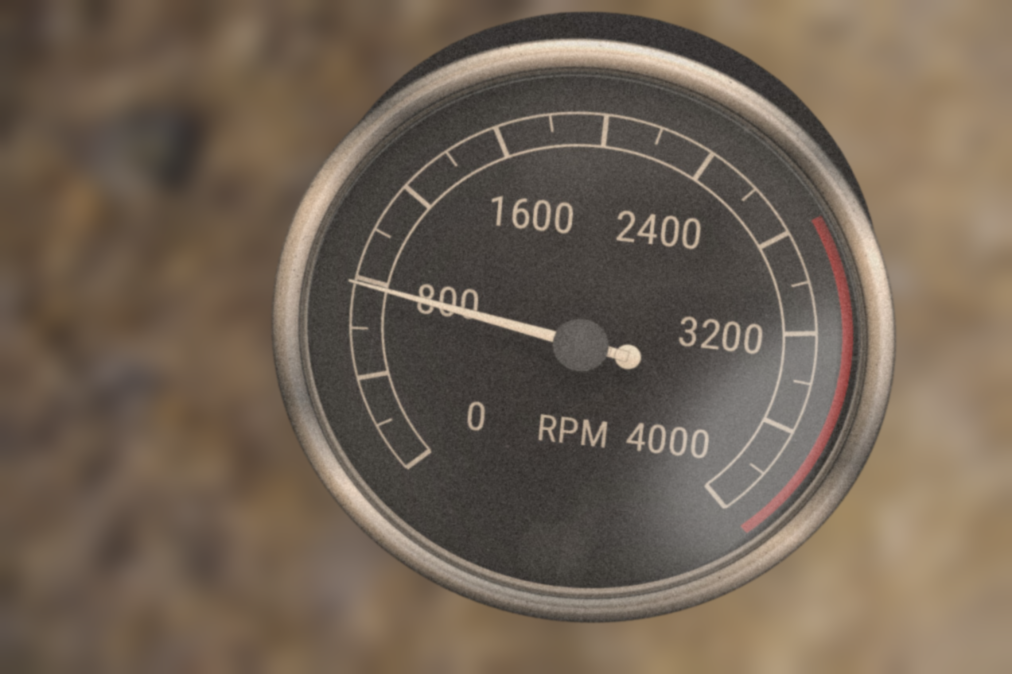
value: **800** rpm
